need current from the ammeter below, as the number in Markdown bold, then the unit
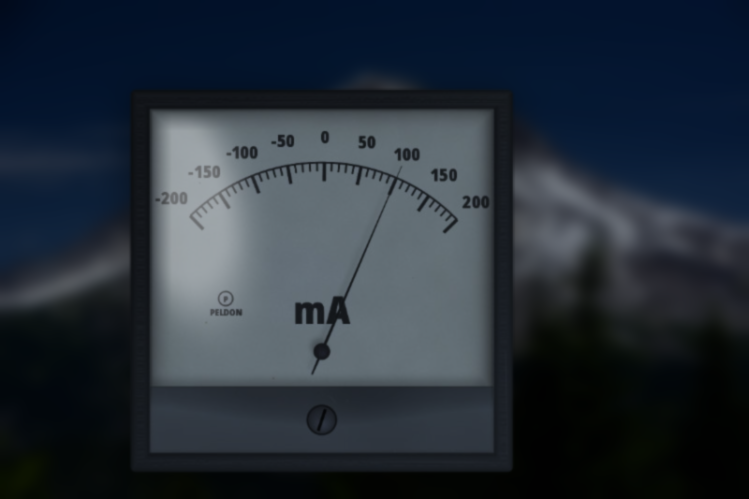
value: **100** mA
